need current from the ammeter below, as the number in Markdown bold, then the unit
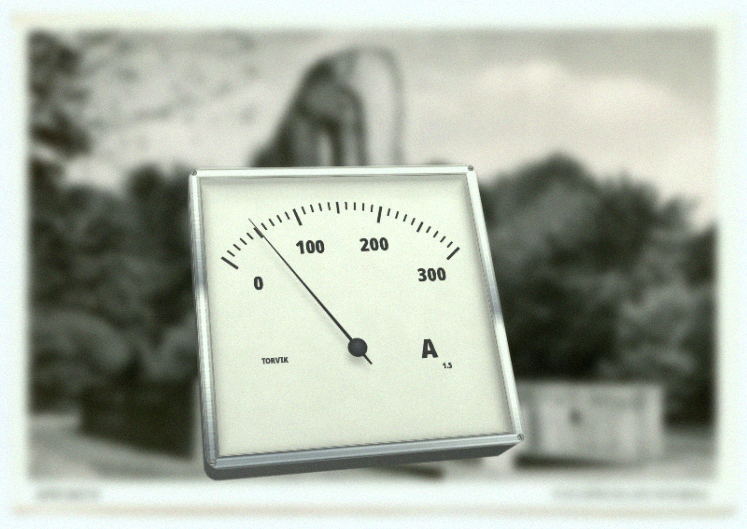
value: **50** A
